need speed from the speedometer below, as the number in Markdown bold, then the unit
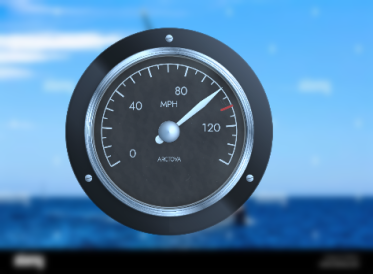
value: **100** mph
